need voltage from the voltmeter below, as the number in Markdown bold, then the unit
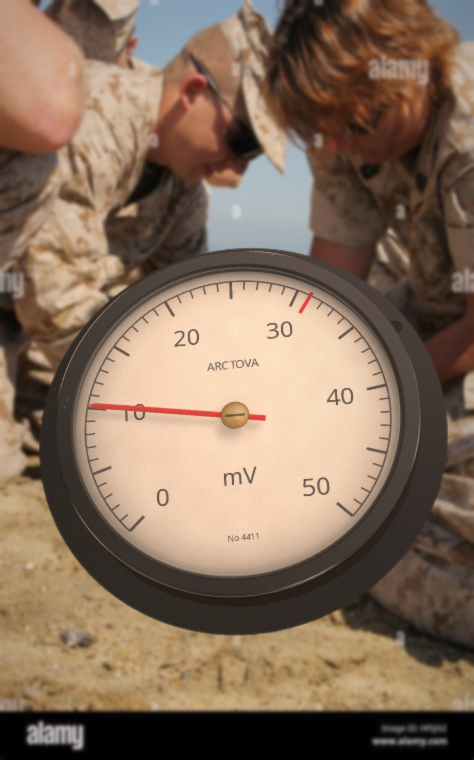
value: **10** mV
